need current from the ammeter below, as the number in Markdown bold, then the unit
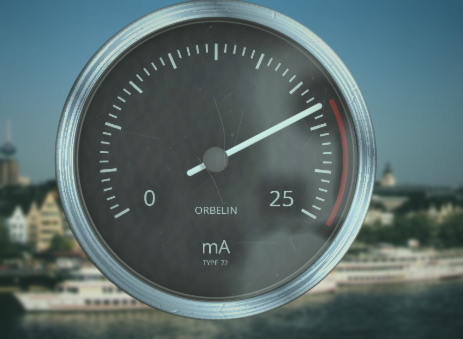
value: **19** mA
